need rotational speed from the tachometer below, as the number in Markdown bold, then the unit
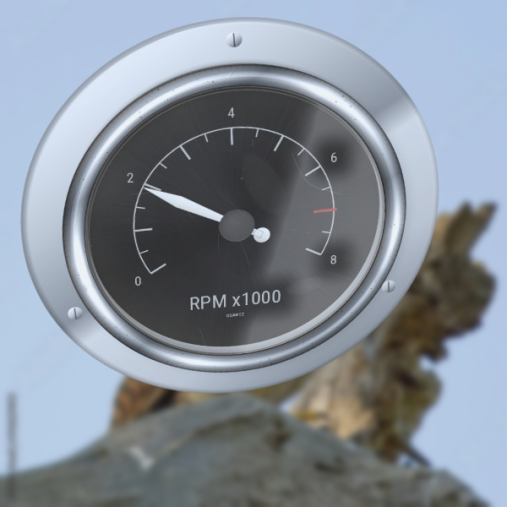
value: **2000** rpm
